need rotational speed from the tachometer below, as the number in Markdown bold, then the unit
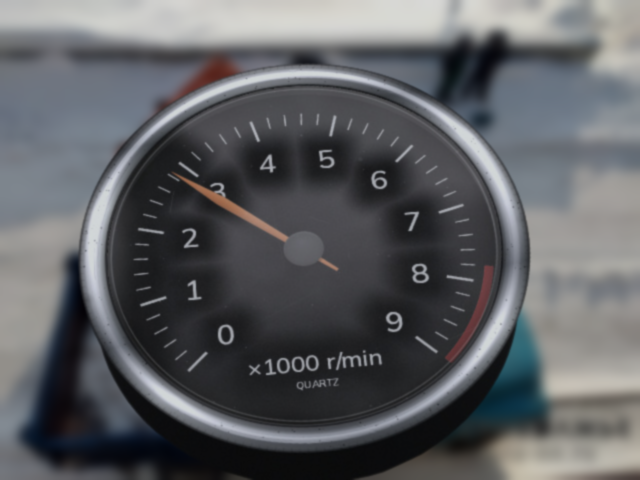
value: **2800** rpm
